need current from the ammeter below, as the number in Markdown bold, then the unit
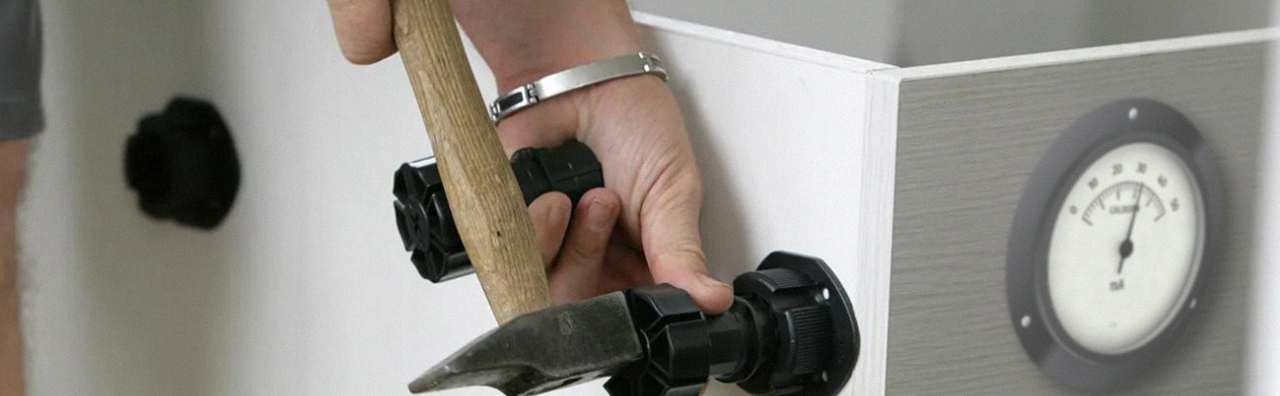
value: **30** mA
